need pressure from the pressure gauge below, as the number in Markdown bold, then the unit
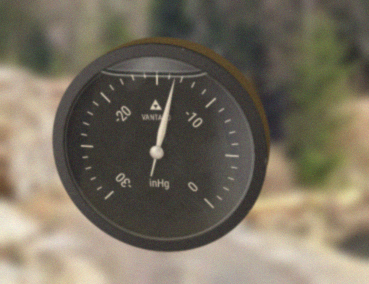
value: **-13.5** inHg
